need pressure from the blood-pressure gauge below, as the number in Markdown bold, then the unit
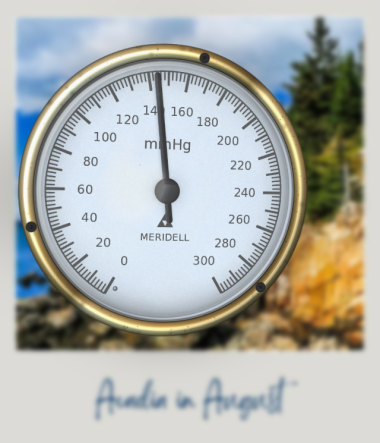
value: **144** mmHg
